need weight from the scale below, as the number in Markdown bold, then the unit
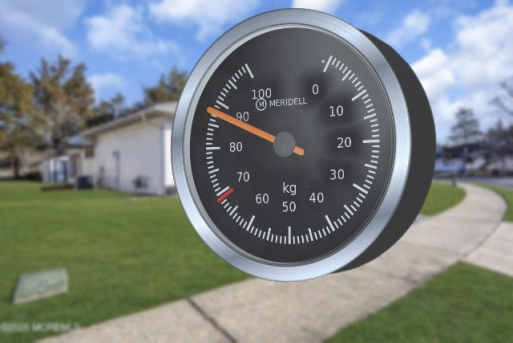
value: **88** kg
